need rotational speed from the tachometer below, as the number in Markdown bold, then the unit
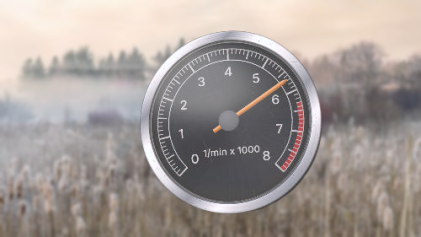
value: **5700** rpm
